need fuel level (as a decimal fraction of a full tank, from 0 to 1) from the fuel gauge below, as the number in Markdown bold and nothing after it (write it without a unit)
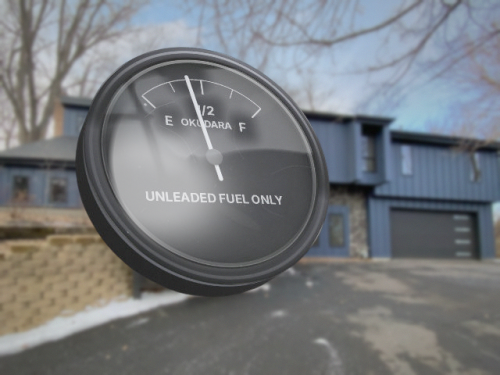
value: **0.375**
